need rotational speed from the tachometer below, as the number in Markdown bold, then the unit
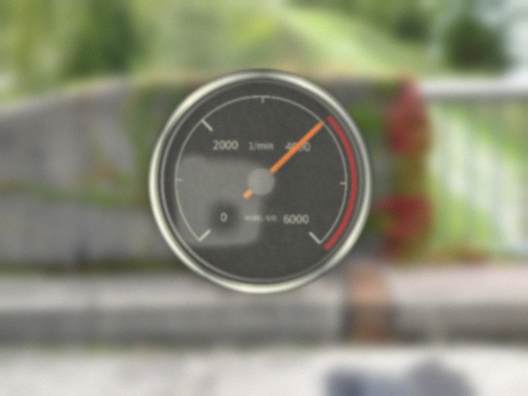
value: **4000** rpm
